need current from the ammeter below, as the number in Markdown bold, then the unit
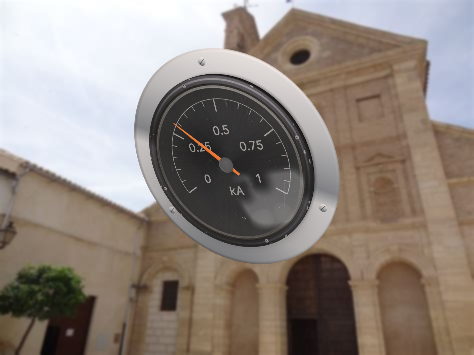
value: **0.3** kA
